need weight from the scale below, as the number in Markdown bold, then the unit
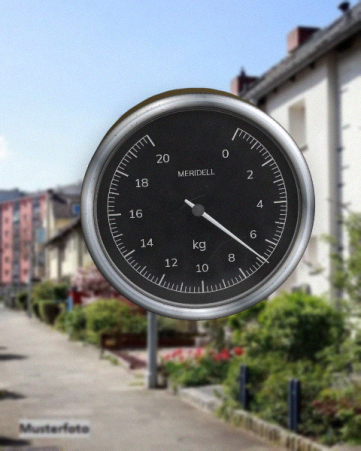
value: **6.8** kg
